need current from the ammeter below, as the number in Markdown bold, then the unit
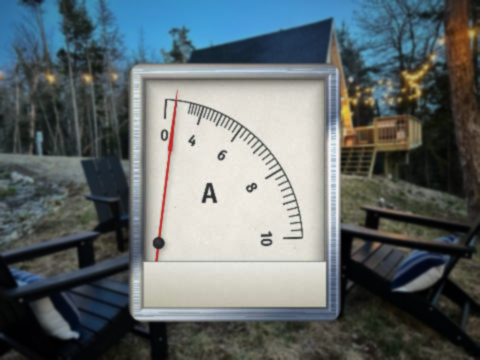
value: **2** A
